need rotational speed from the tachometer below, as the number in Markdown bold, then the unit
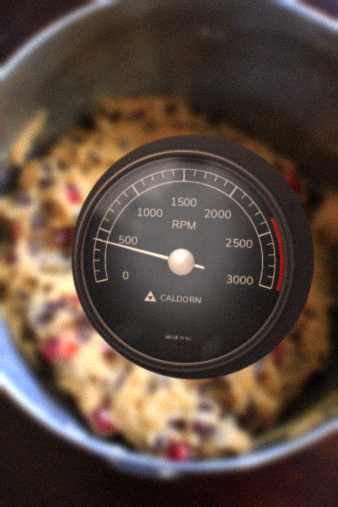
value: **400** rpm
